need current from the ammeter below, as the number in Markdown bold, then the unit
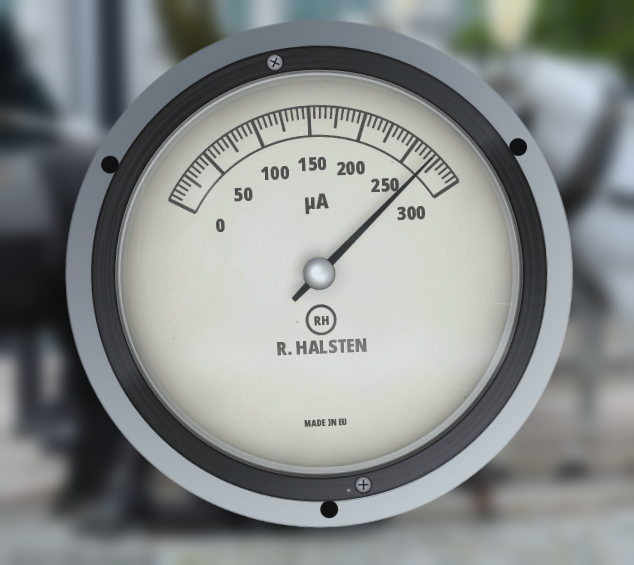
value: **270** µA
